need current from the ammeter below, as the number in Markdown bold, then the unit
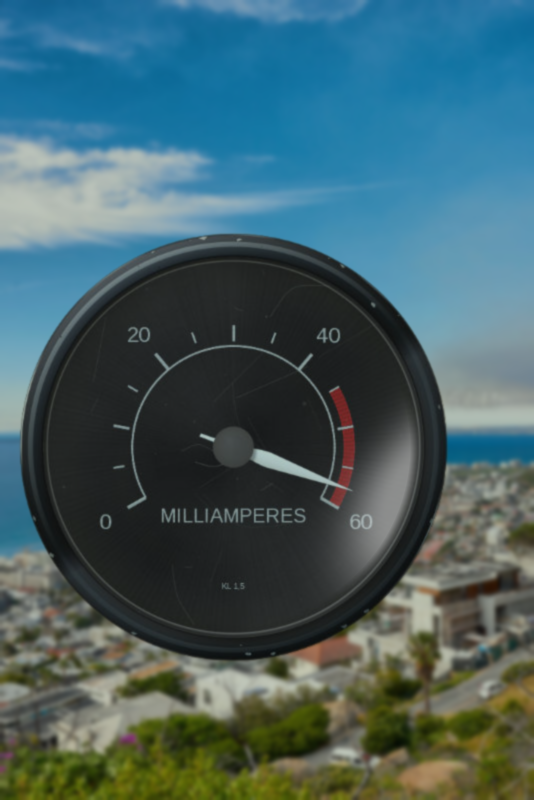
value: **57.5** mA
